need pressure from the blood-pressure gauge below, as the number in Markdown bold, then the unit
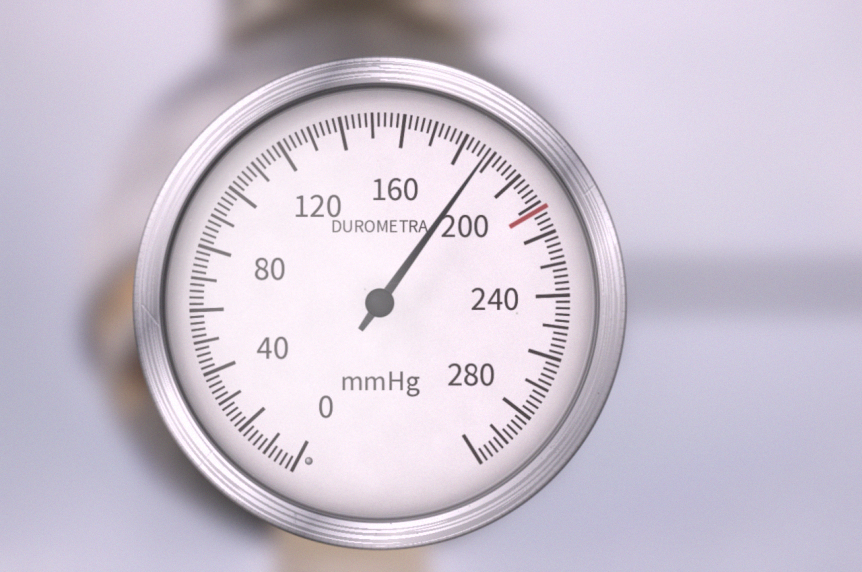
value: **188** mmHg
